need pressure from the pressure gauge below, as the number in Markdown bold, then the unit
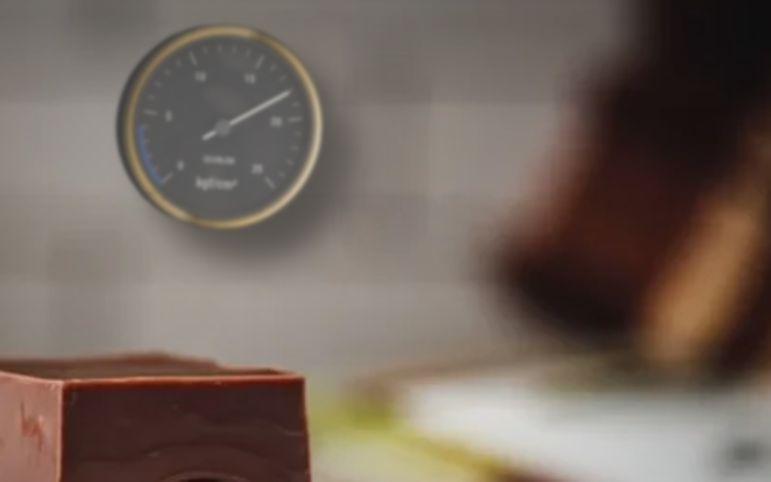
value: **18** kg/cm²
